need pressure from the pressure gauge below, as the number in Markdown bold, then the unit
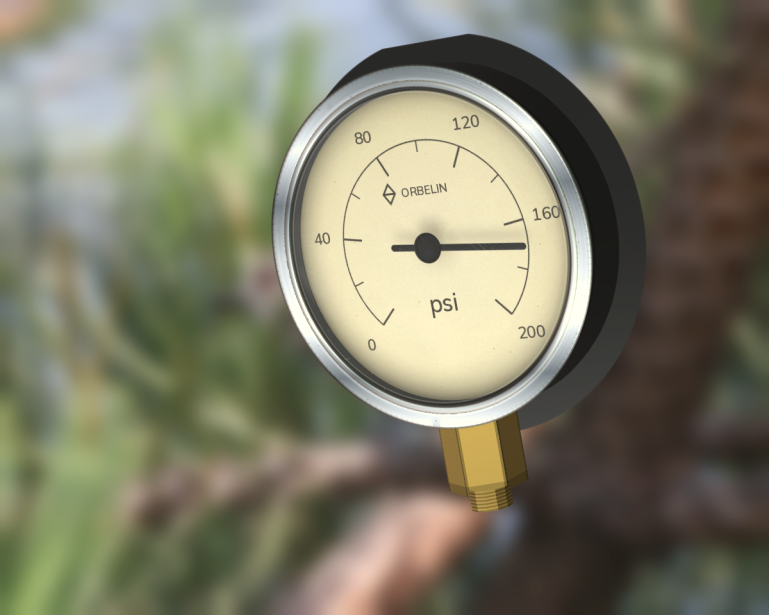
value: **170** psi
